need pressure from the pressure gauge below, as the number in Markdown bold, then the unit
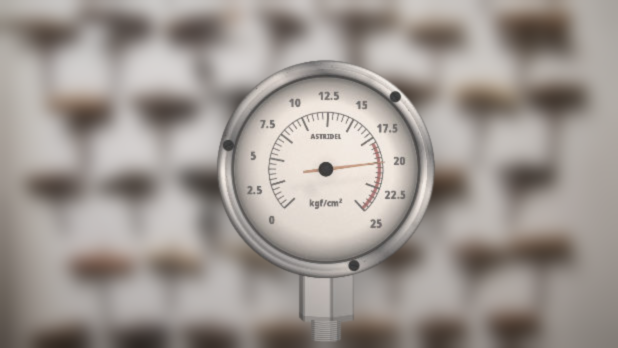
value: **20** kg/cm²
